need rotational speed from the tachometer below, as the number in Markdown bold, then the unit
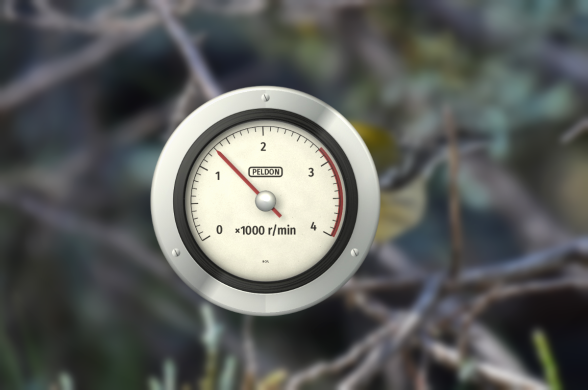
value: **1300** rpm
